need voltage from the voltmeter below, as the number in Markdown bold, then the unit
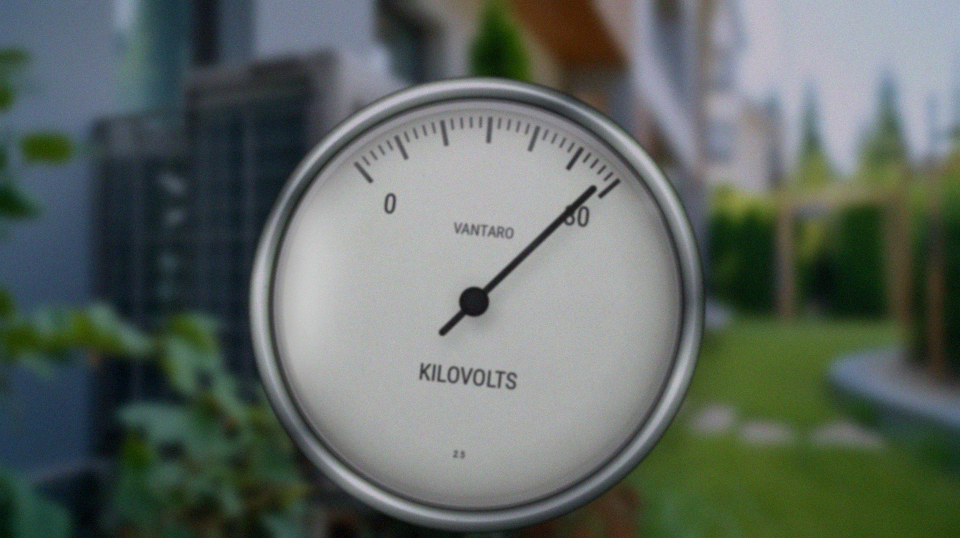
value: **29** kV
